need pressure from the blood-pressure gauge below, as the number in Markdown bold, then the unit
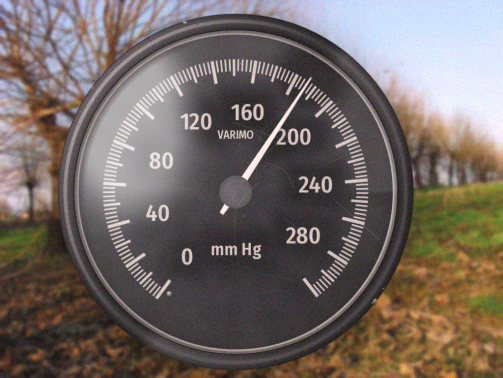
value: **186** mmHg
